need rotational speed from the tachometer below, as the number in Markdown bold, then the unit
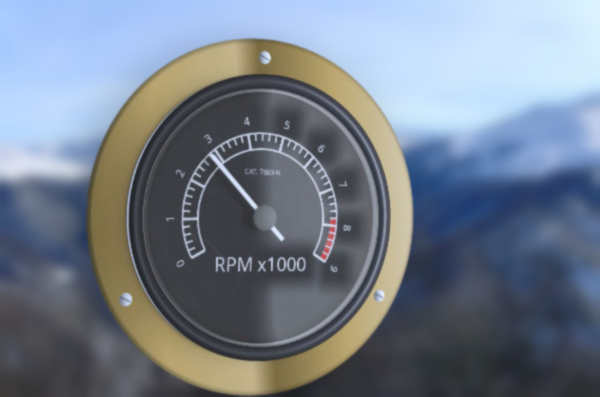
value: **2800** rpm
